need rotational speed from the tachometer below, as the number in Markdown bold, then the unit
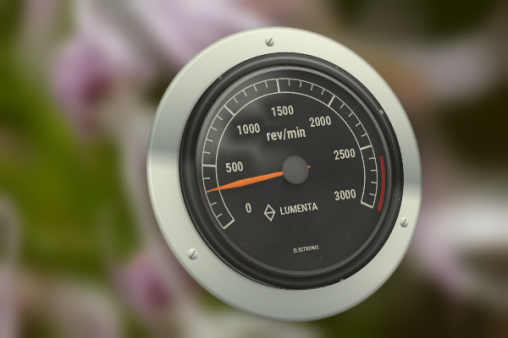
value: **300** rpm
